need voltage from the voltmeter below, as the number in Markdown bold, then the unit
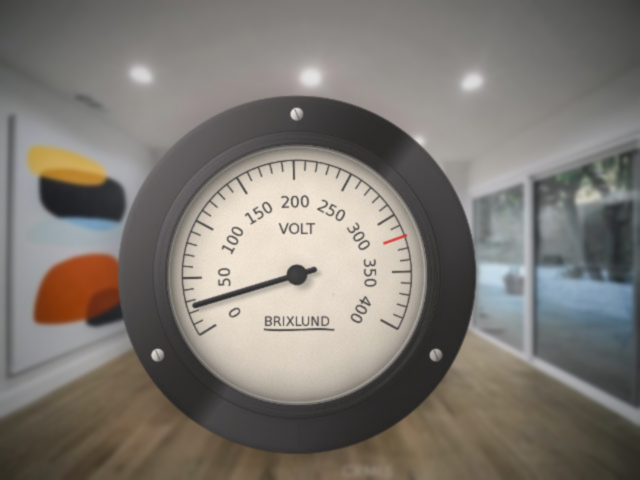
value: **25** V
